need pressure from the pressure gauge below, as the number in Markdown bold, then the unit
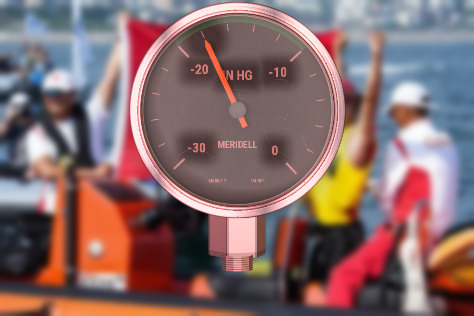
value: **-18** inHg
